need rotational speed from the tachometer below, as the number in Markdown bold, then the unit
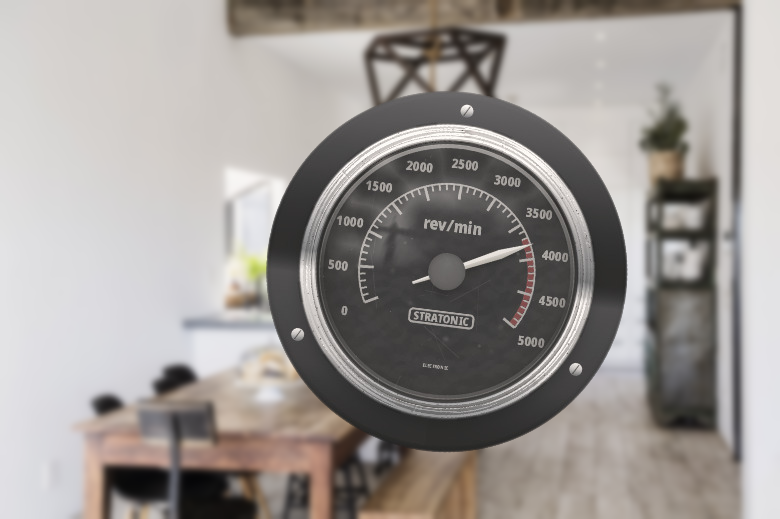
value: **3800** rpm
